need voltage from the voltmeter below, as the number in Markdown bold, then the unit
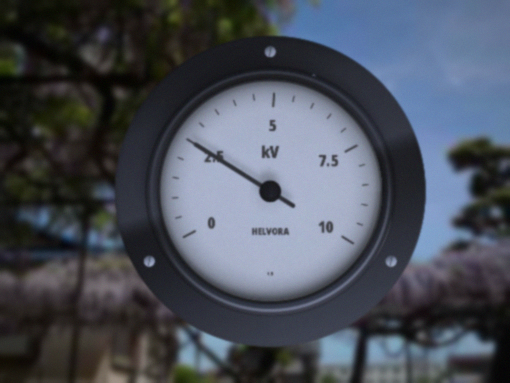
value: **2.5** kV
